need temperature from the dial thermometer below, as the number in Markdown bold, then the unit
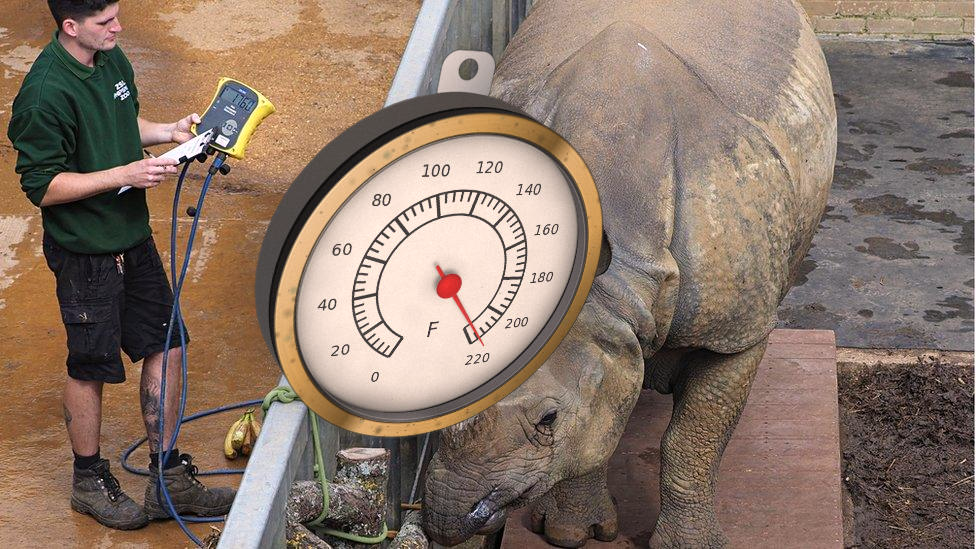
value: **216** °F
